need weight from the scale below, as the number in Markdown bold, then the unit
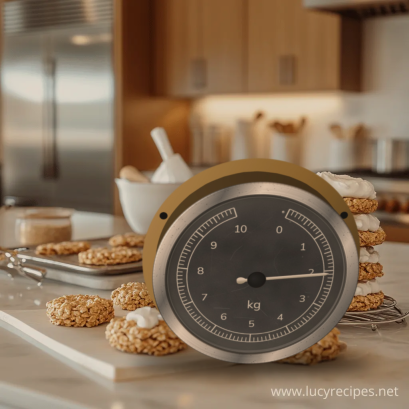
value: **2** kg
